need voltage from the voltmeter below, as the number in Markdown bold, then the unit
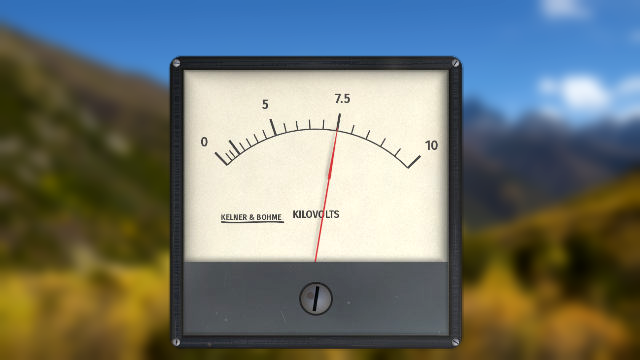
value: **7.5** kV
